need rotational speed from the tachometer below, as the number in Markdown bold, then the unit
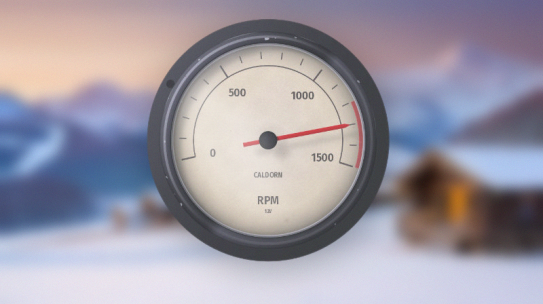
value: **1300** rpm
